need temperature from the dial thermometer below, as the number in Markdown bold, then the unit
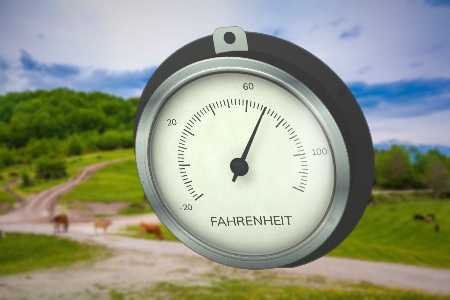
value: **70** °F
